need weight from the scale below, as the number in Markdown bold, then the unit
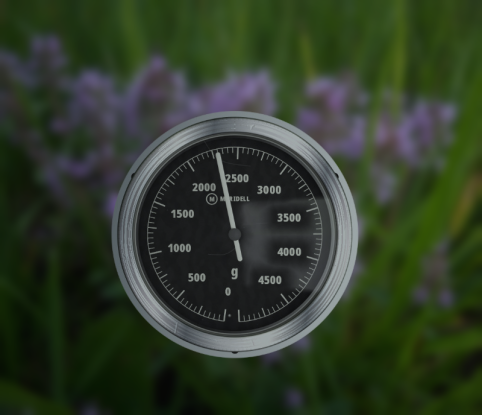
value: **2300** g
